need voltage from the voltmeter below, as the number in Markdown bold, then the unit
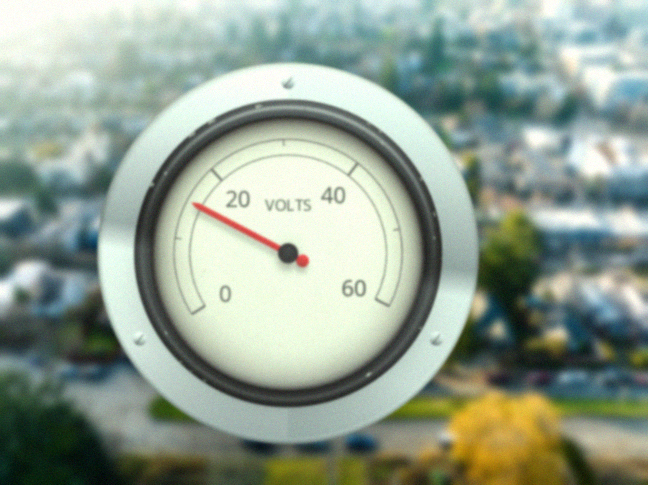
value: **15** V
